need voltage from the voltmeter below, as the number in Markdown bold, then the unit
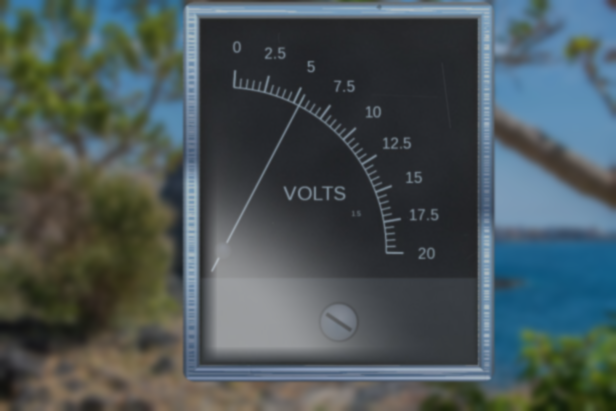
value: **5.5** V
